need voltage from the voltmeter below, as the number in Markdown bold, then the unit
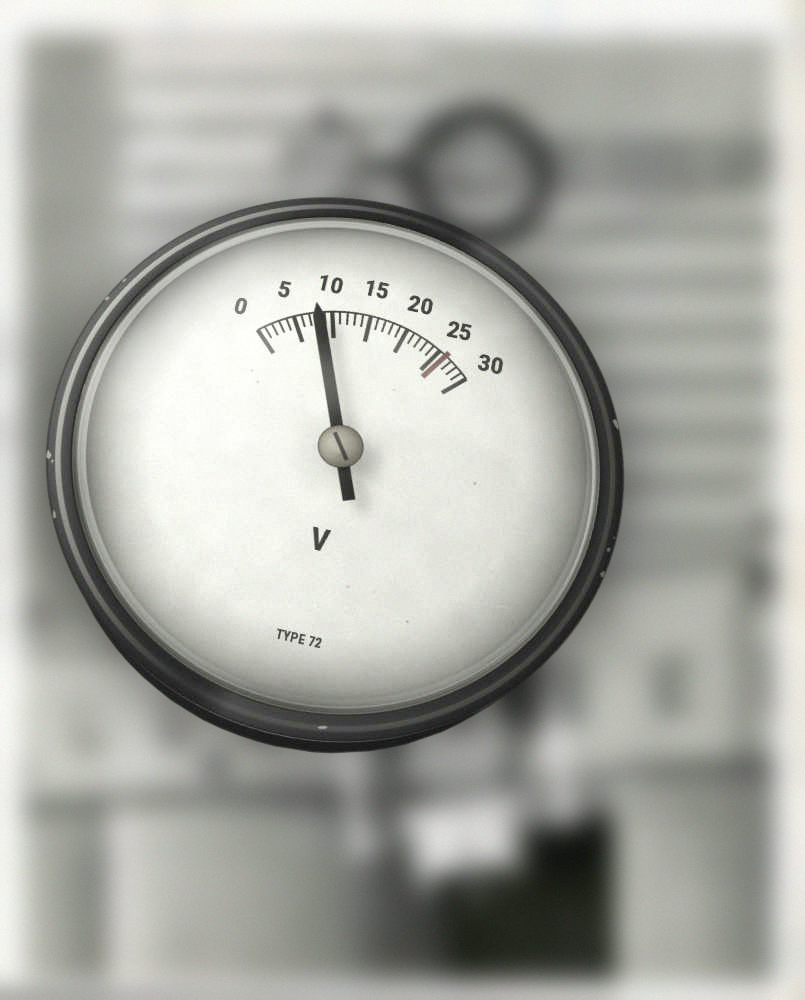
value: **8** V
